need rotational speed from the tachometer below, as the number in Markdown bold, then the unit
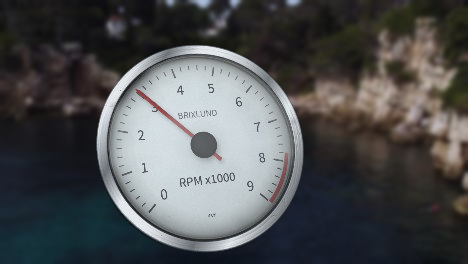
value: **3000** rpm
